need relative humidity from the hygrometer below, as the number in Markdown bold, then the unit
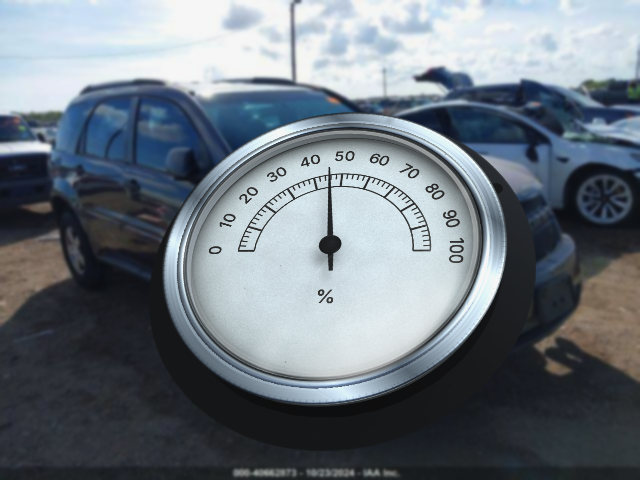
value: **46** %
